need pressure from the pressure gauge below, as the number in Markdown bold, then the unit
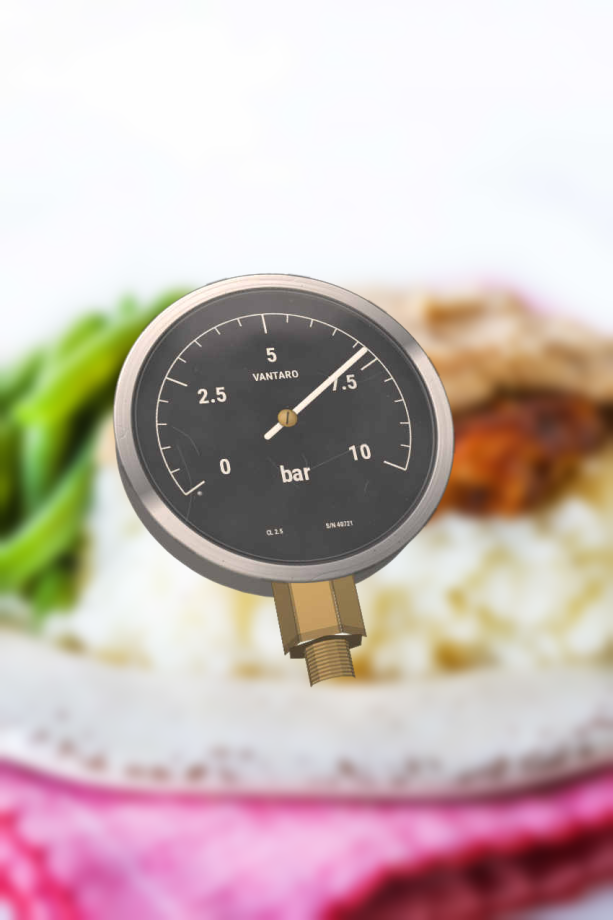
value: **7.25** bar
